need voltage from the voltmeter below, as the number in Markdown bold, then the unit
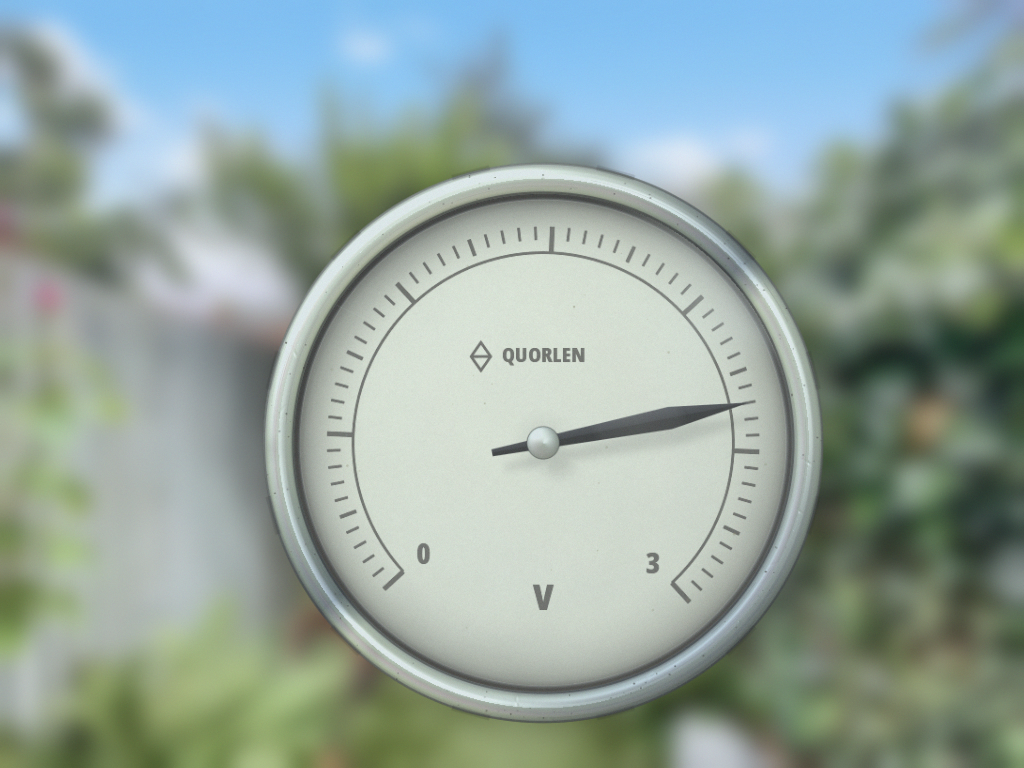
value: **2.35** V
